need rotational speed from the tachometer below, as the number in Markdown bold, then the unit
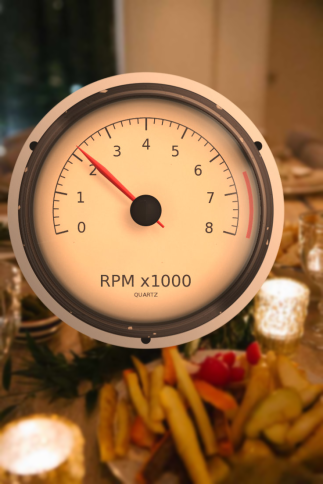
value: **2200** rpm
